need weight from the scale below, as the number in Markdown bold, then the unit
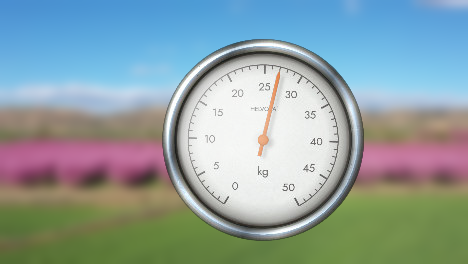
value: **27** kg
